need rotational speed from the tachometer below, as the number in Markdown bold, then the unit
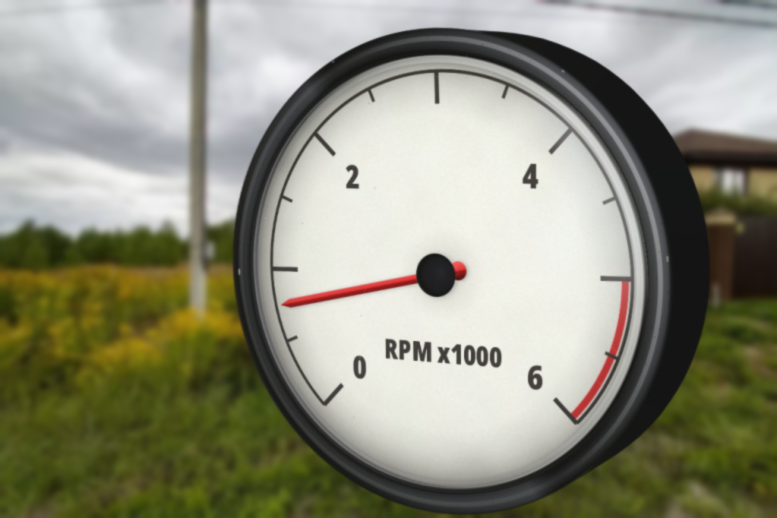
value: **750** rpm
